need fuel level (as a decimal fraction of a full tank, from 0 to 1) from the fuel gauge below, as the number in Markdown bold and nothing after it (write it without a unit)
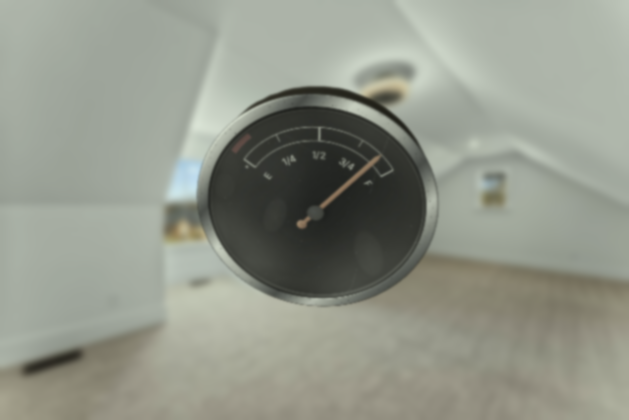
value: **0.875**
